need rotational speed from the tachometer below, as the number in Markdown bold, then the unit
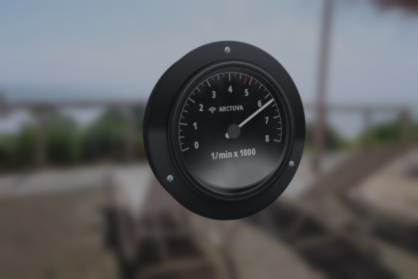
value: **6250** rpm
